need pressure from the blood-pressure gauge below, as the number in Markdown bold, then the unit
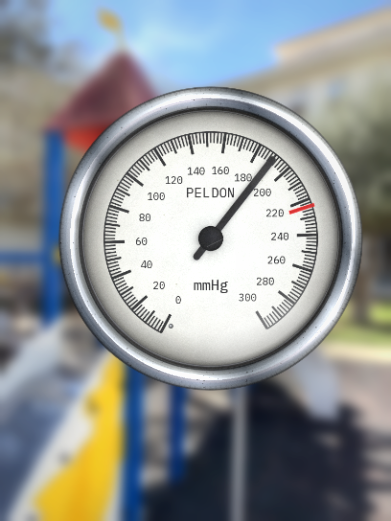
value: **190** mmHg
